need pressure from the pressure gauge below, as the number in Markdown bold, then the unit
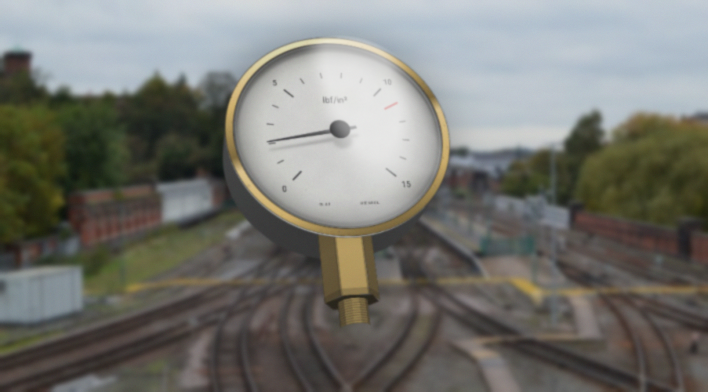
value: **2** psi
